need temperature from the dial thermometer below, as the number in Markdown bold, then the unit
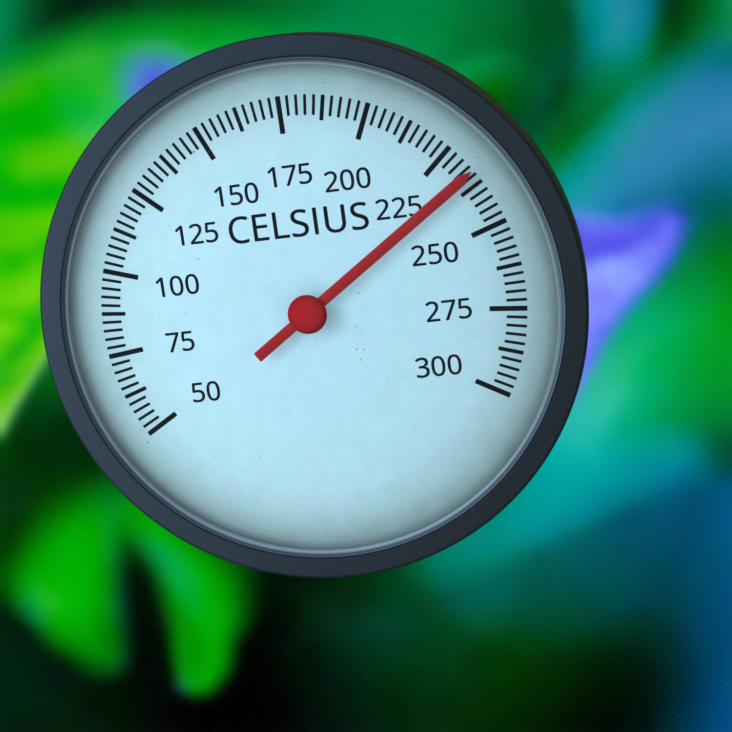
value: **233.75** °C
